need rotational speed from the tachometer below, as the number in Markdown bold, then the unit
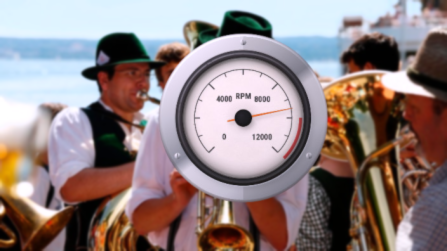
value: **9500** rpm
